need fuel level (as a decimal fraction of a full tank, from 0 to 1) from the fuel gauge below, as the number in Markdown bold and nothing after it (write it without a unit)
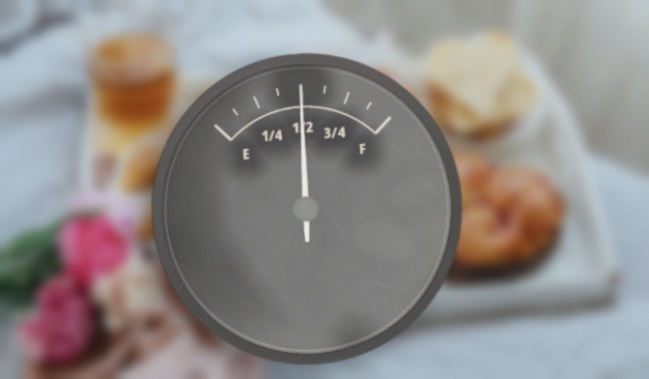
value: **0.5**
